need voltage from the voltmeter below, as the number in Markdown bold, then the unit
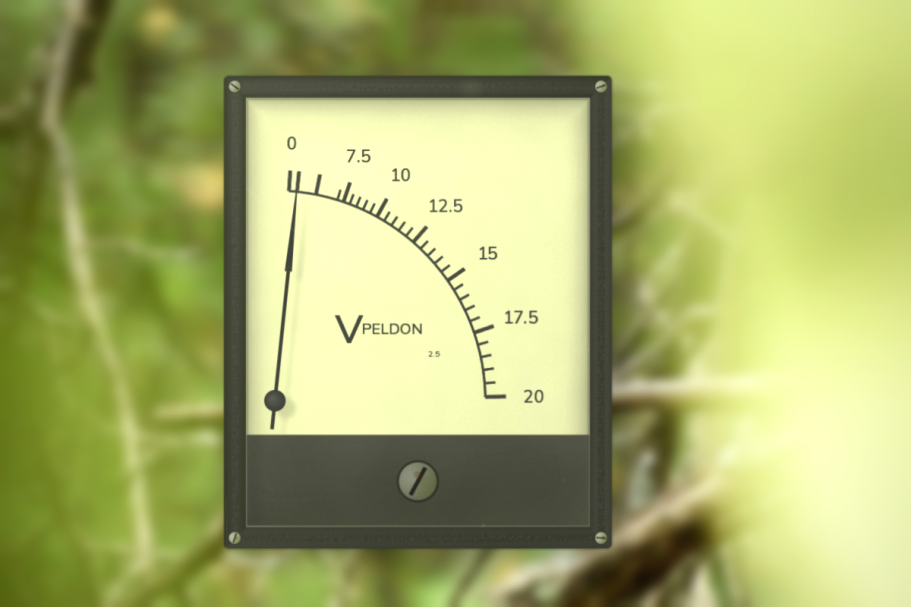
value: **2.5** V
